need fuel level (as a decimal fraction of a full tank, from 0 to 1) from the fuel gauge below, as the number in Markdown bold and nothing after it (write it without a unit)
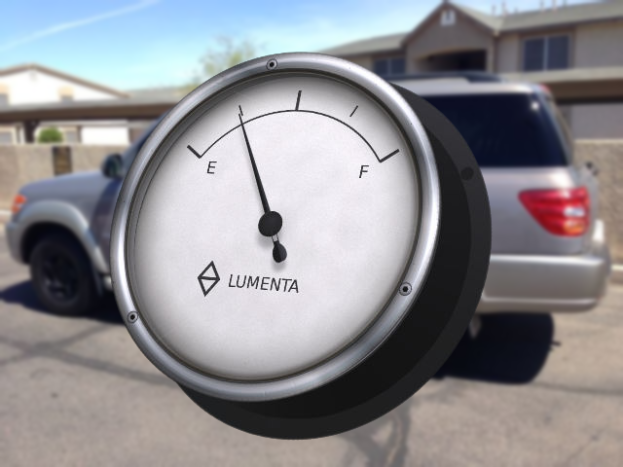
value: **0.25**
